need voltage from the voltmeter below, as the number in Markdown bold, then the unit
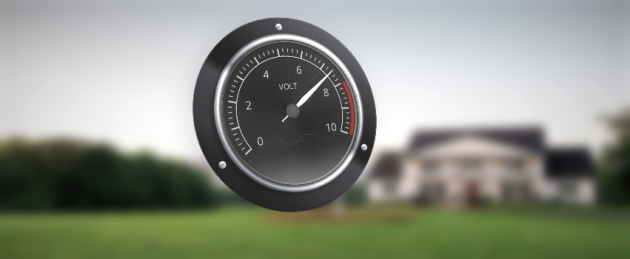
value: **7.4** V
